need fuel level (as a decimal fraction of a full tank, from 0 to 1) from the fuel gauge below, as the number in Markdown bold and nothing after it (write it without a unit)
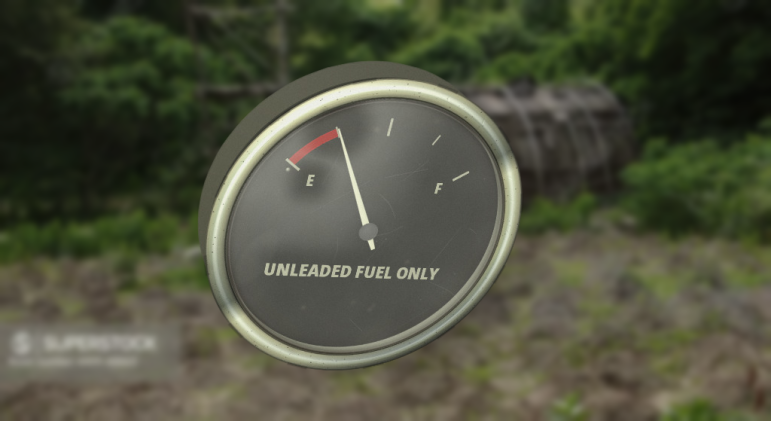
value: **0.25**
